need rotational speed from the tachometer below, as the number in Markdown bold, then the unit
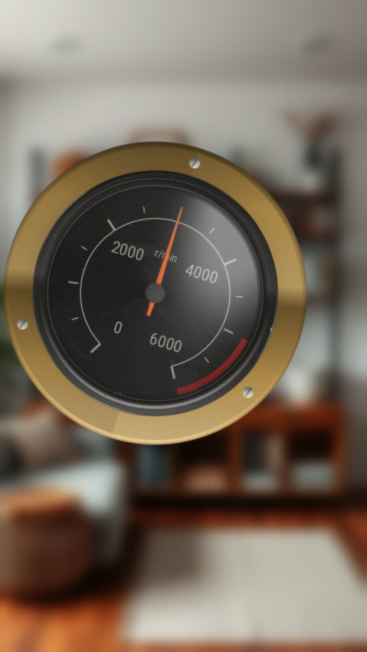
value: **3000** rpm
